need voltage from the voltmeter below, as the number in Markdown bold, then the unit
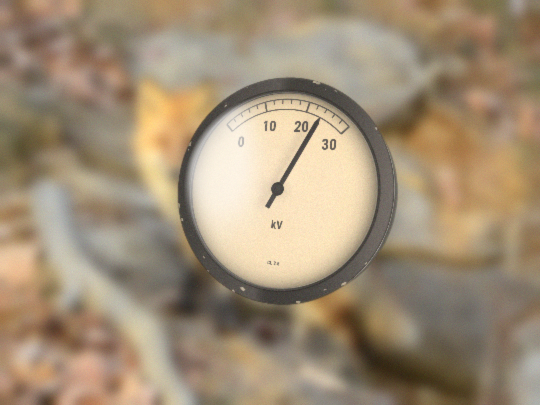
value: **24** kV
